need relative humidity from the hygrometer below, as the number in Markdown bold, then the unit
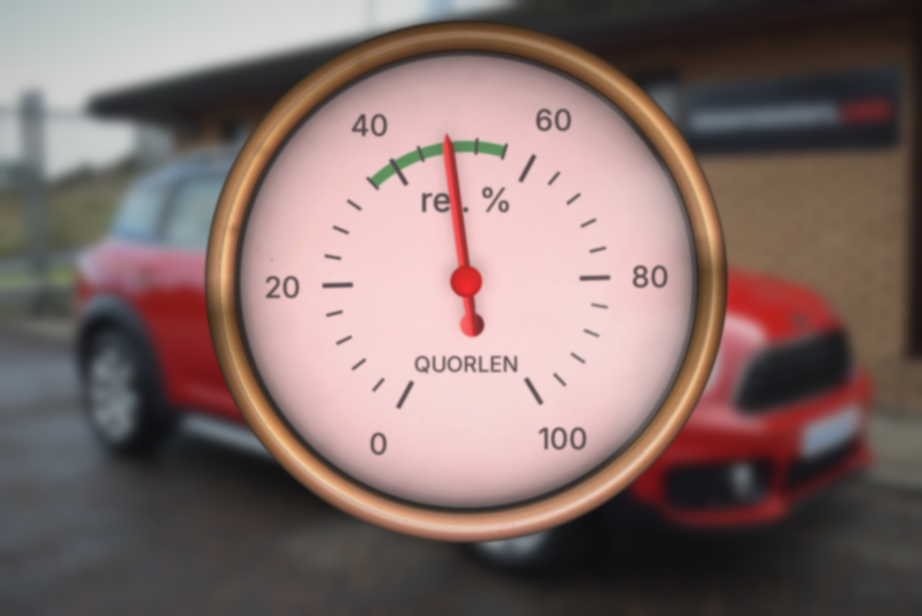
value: **48** %
